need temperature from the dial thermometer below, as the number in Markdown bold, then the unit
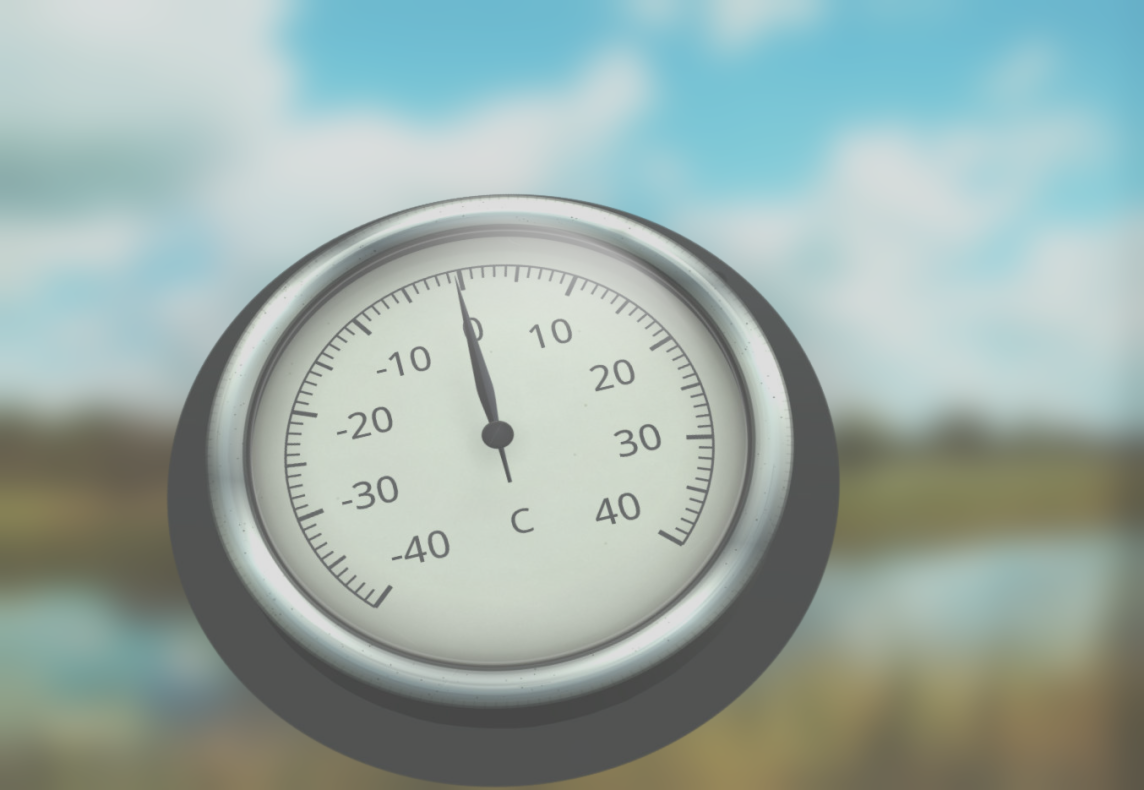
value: **-0.5** °C
